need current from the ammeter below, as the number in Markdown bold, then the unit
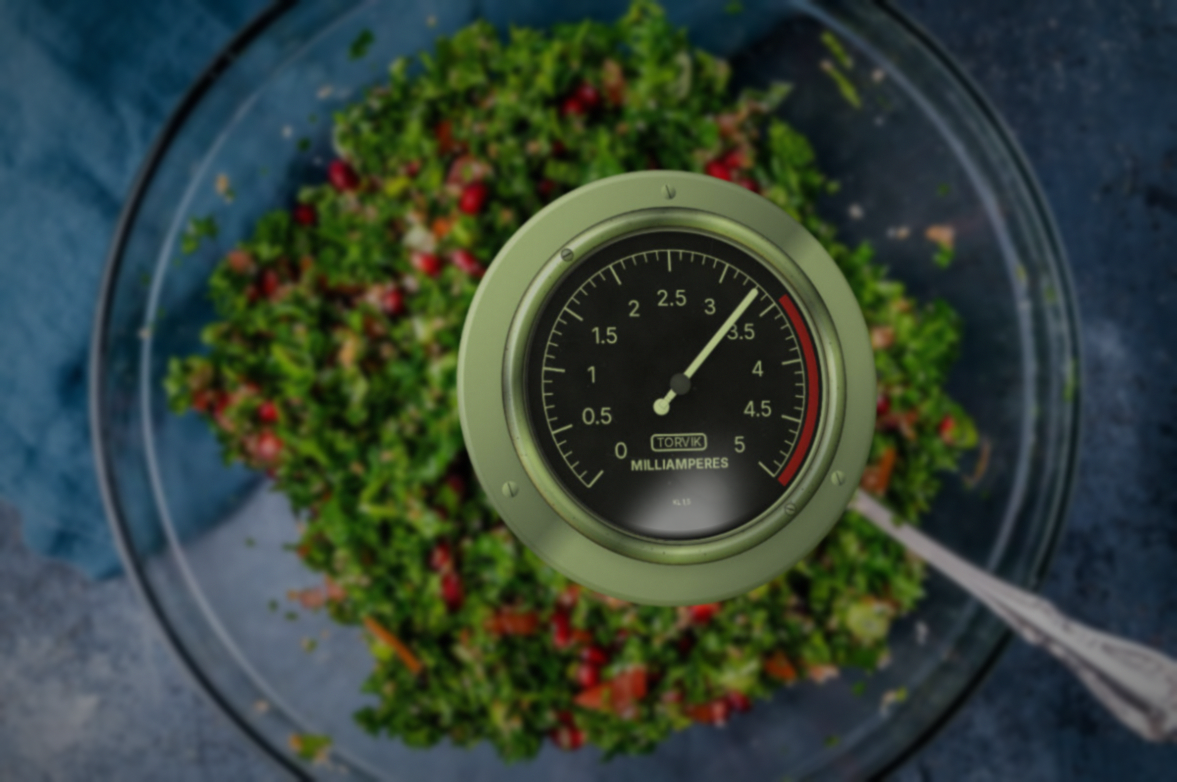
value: **3.3** mA
